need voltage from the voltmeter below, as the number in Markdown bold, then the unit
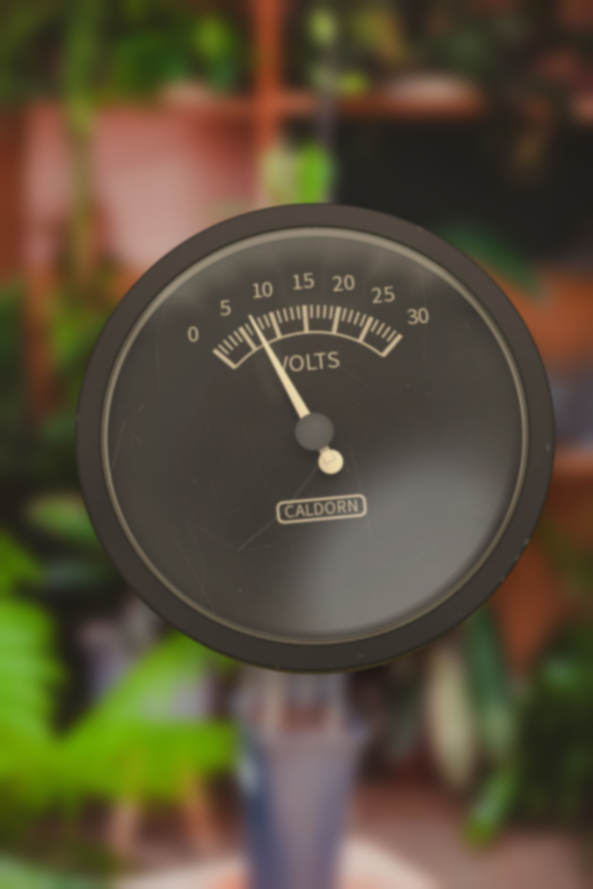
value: **7** V
